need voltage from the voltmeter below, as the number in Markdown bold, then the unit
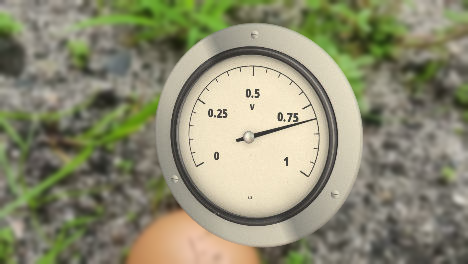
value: **0.8** V
